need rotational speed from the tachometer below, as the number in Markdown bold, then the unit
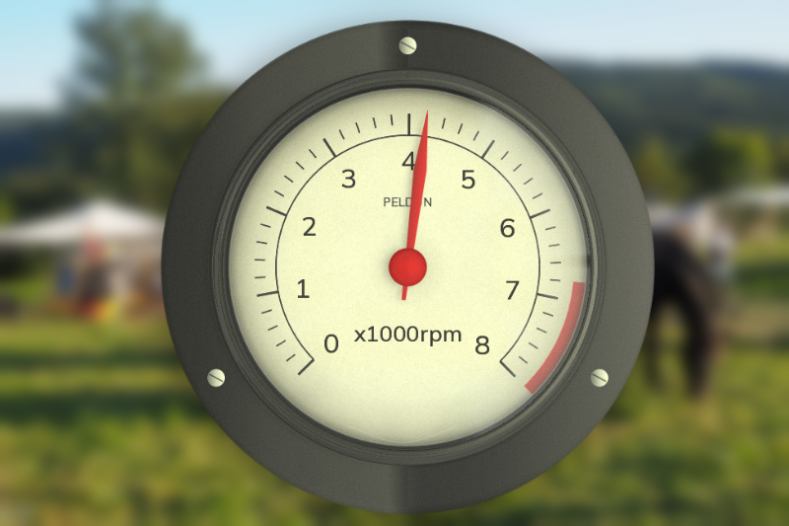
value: **4200** rpm
